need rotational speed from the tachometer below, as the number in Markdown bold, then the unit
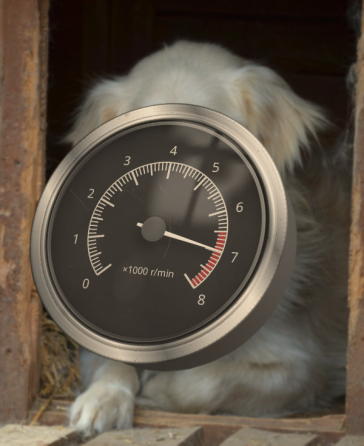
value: **7000** rpm
